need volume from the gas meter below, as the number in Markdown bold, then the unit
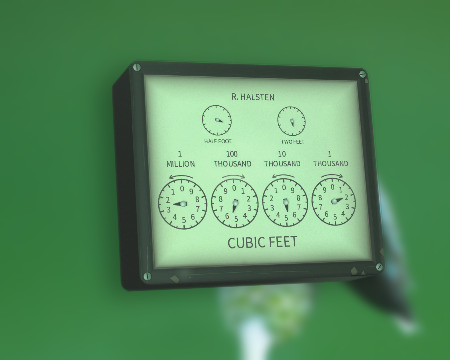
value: **255200** ft³
